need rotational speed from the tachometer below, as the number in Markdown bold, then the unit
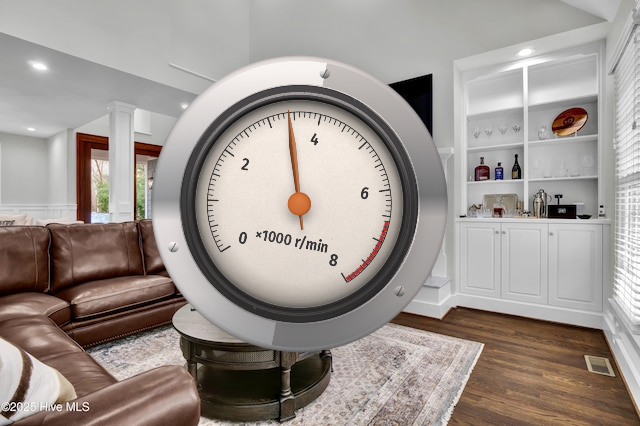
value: **3400** rpm
